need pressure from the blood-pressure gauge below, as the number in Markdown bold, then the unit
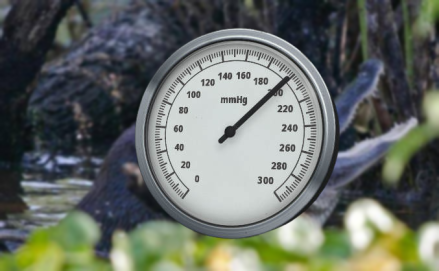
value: **200** mmHg
